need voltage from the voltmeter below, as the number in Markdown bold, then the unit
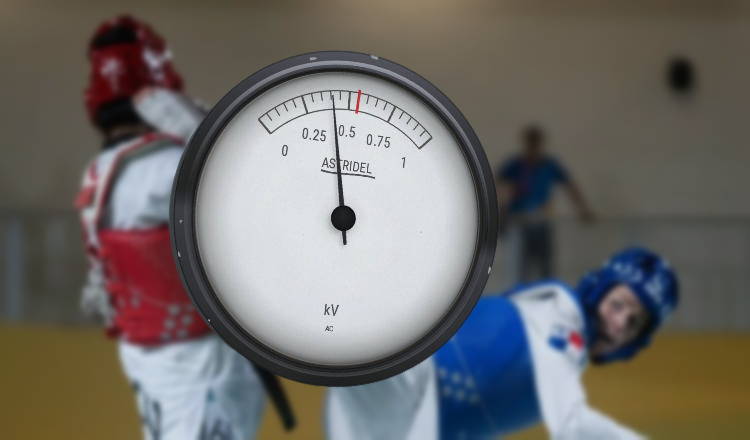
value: **0.4** kV
